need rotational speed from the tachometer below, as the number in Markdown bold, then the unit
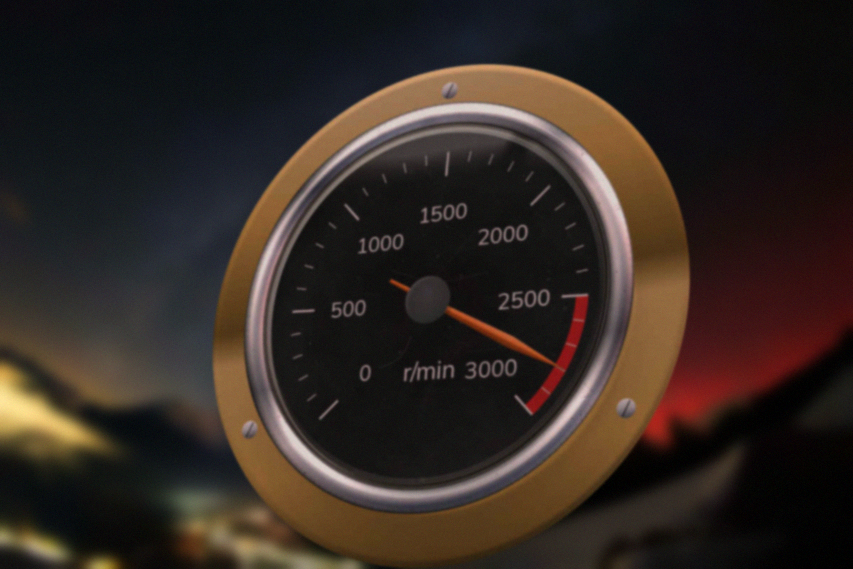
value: **2800** rpm
